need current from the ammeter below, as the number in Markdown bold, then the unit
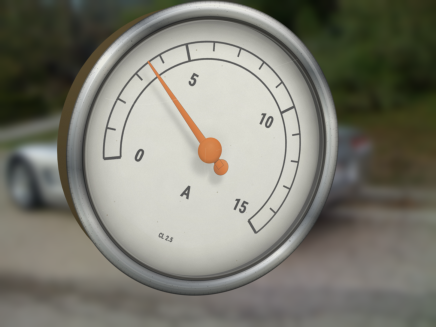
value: **3.5** A
